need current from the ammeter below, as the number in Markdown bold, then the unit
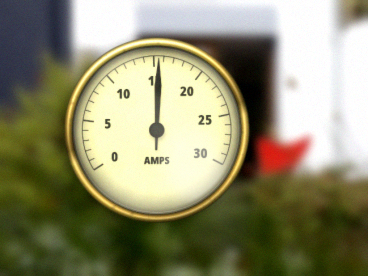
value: **15.5** A
